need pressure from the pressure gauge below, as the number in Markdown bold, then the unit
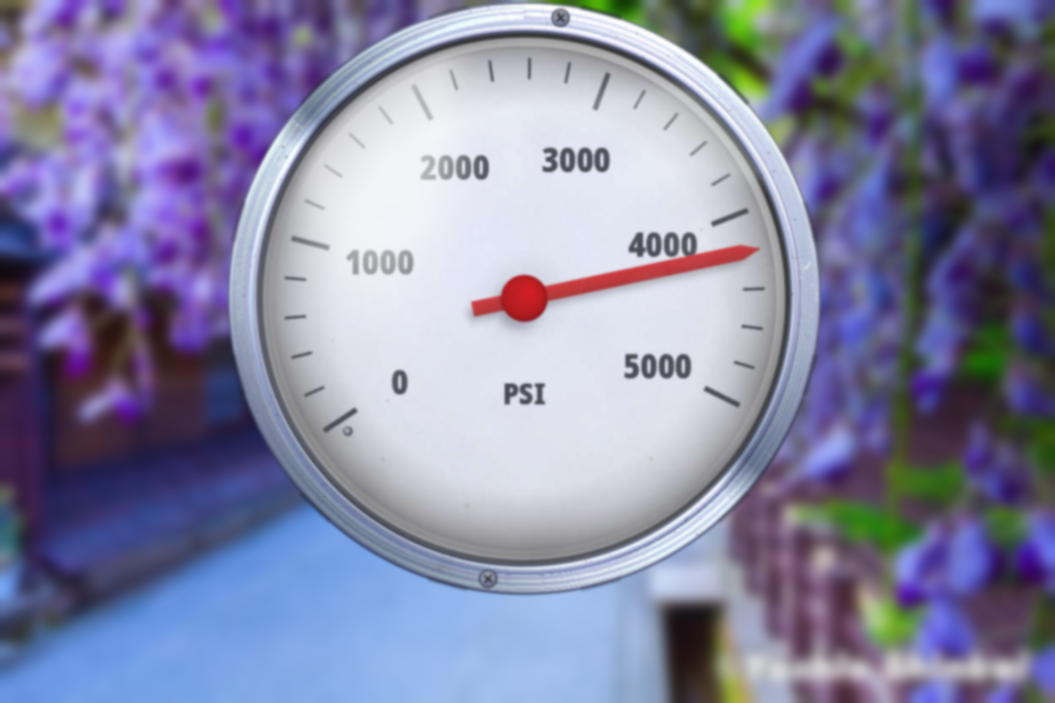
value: **4200** psi
